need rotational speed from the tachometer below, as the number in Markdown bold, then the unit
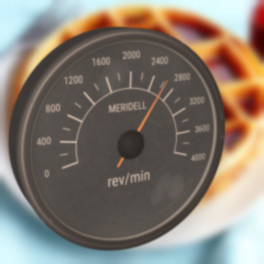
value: **2600** rpm
